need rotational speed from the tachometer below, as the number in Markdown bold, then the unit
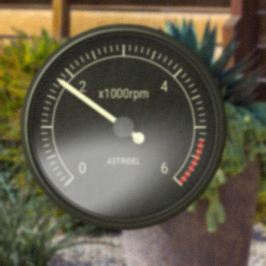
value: **1800** rpm
